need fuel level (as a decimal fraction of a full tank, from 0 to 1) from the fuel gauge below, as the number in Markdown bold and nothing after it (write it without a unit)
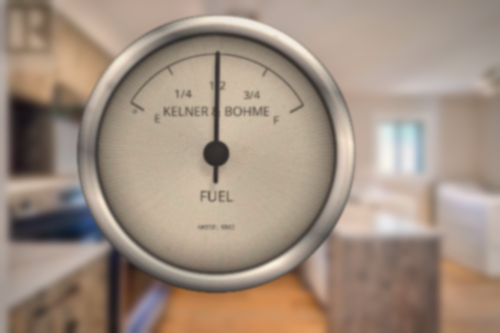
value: **0.5**
